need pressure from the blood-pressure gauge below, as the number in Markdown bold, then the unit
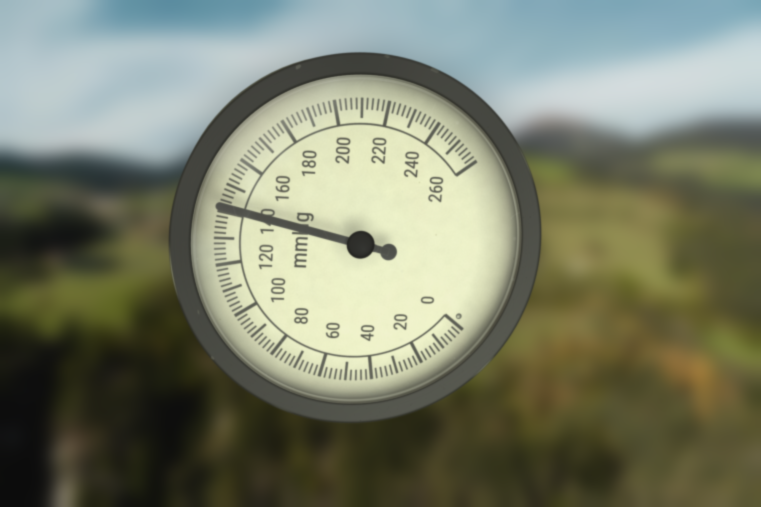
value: **142** mmHg
